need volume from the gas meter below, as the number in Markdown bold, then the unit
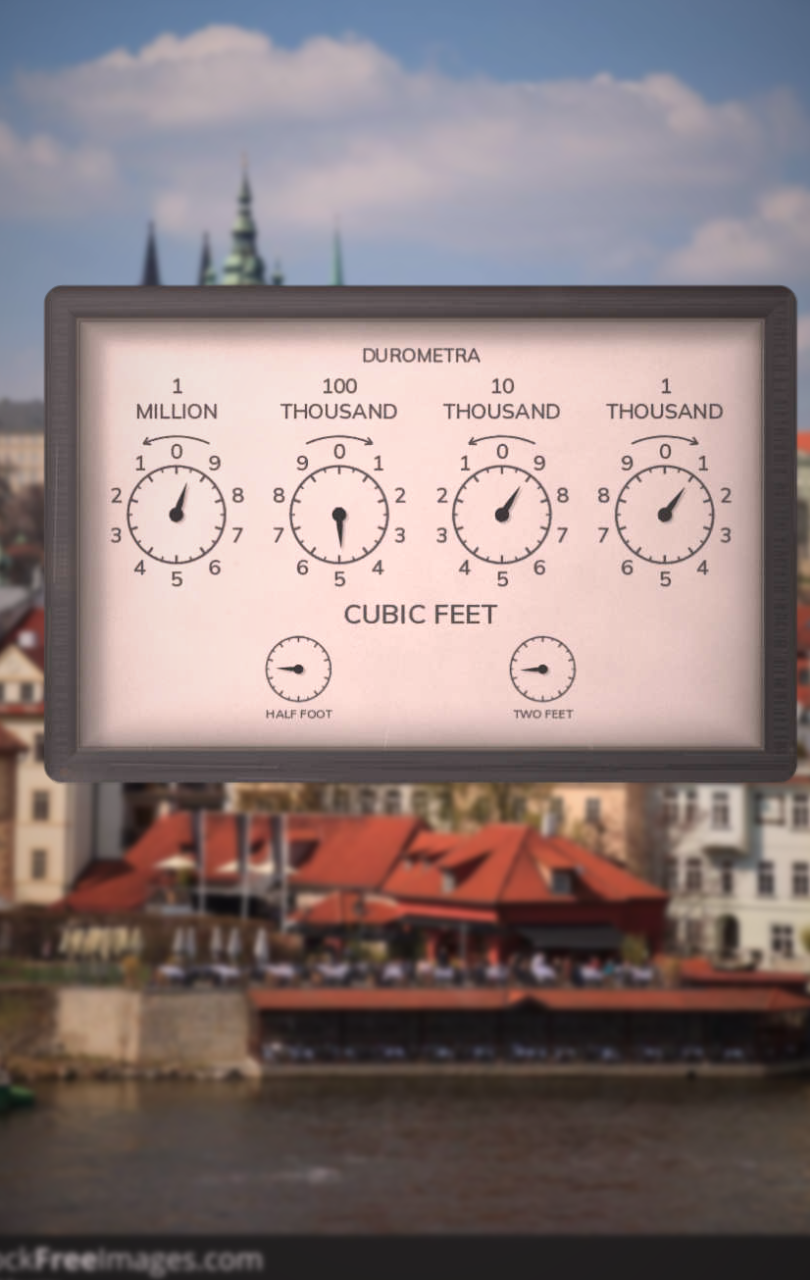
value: **949100** ft³
